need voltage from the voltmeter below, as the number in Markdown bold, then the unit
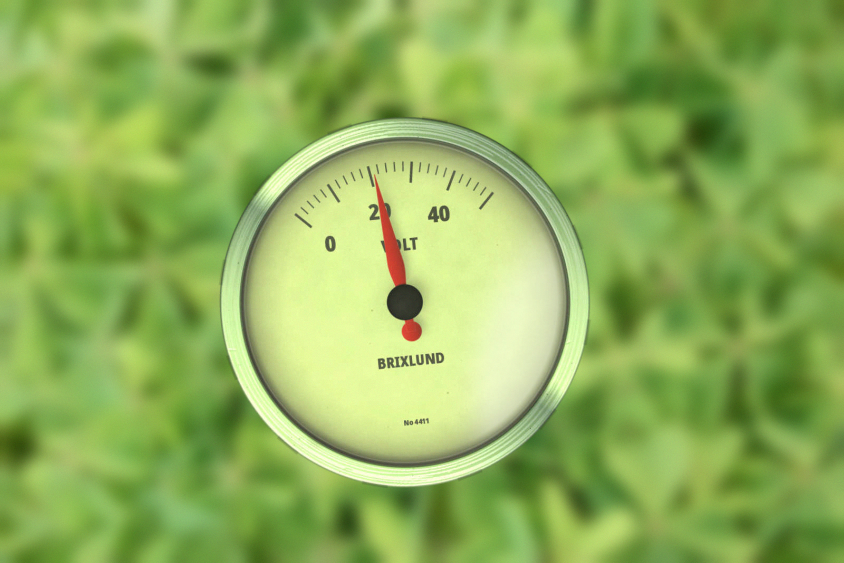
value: **21** V
